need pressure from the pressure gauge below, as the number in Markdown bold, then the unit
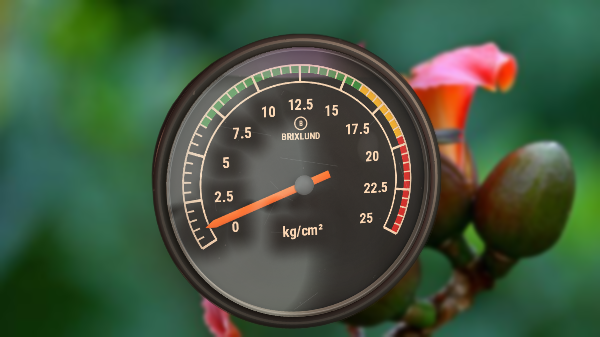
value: **1** kg/cm²
